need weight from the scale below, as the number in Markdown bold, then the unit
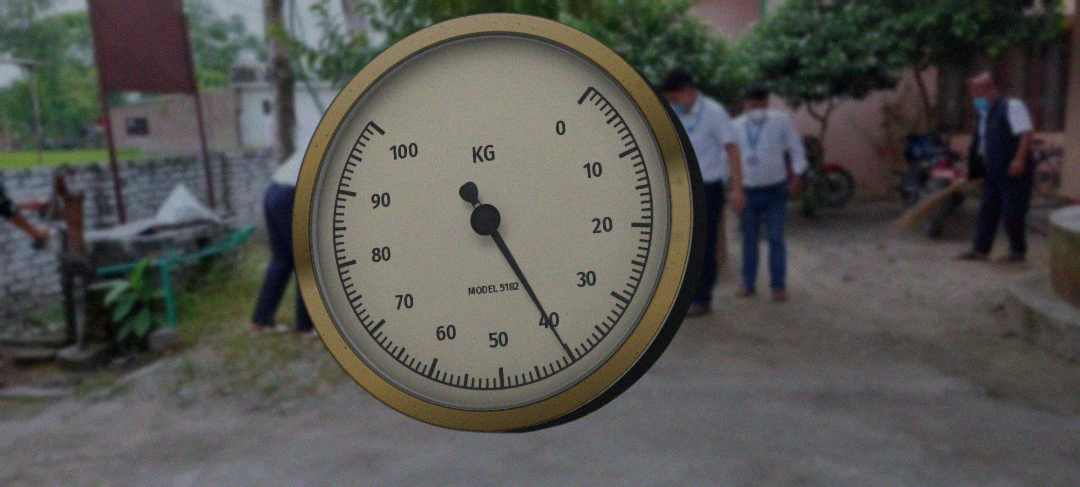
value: **40** kg
